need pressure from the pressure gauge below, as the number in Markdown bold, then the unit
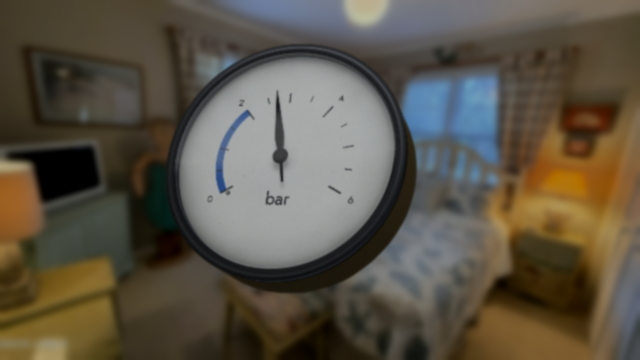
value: **2.75** bar
